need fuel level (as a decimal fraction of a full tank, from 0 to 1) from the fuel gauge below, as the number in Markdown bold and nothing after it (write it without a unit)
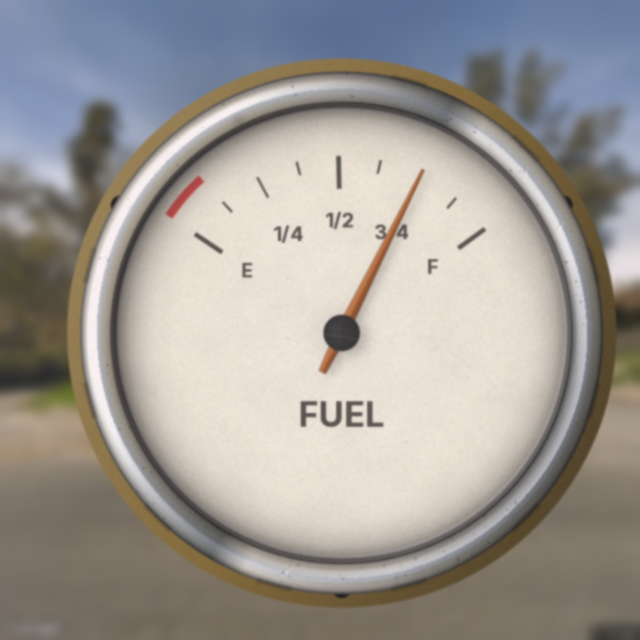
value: **0.75**
